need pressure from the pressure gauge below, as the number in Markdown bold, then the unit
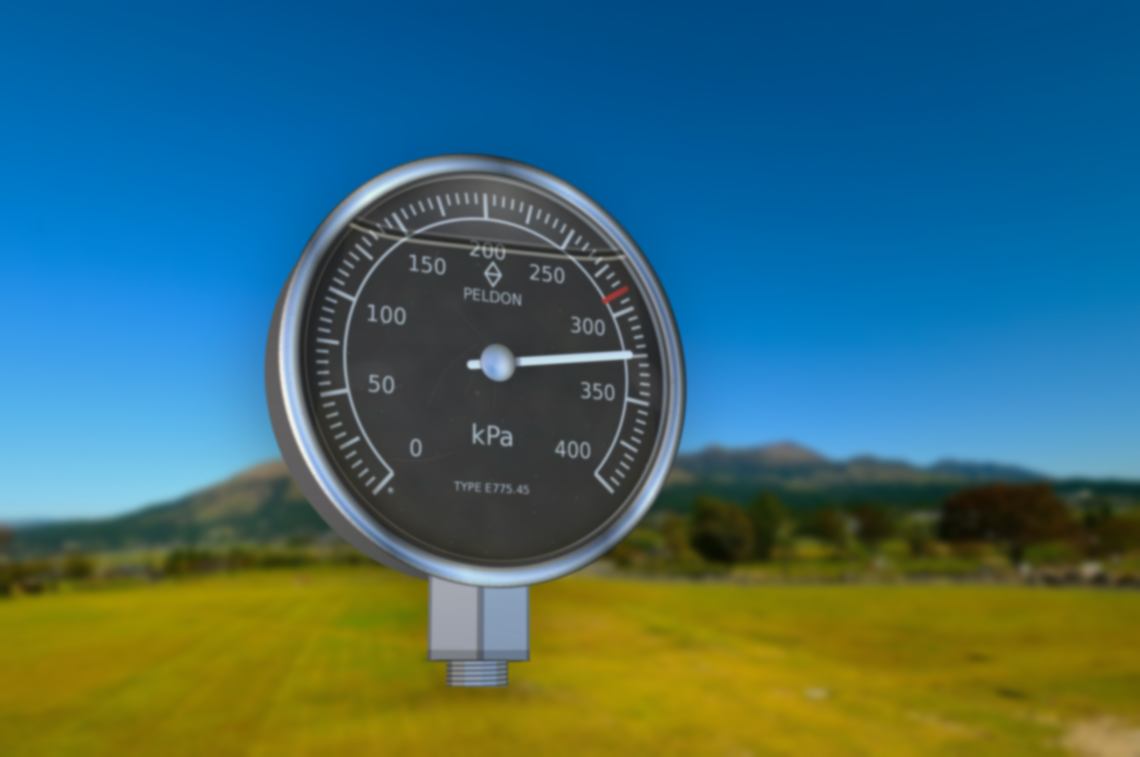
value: **325** kPa
